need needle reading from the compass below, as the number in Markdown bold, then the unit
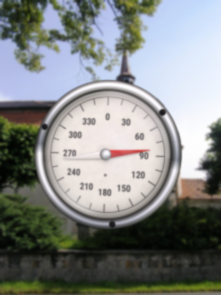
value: **82.5** °
